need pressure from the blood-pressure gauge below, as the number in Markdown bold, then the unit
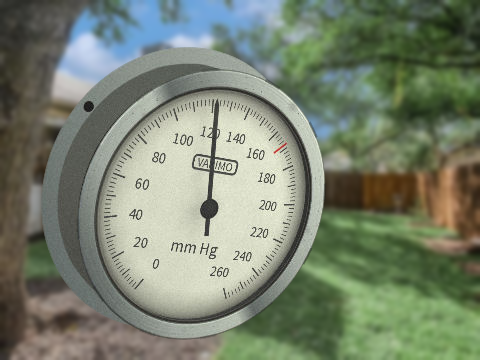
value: **120** mmHg
